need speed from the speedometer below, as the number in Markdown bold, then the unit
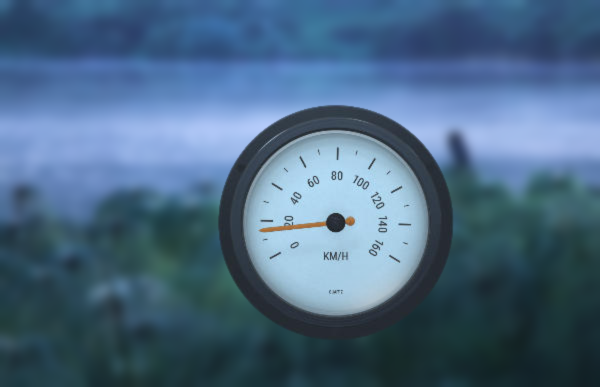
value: **15** km/h
